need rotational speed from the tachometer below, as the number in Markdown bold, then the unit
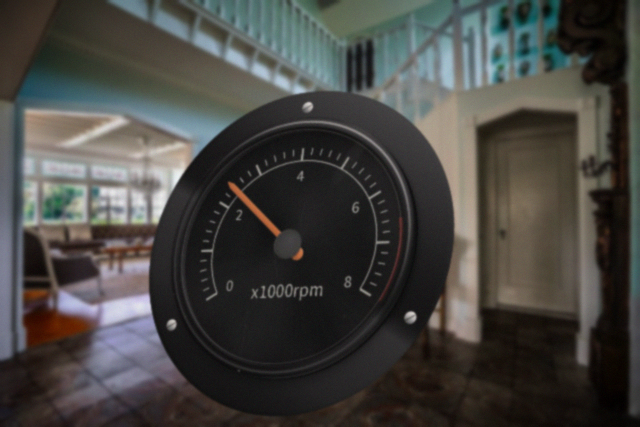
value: **2400** rpm
